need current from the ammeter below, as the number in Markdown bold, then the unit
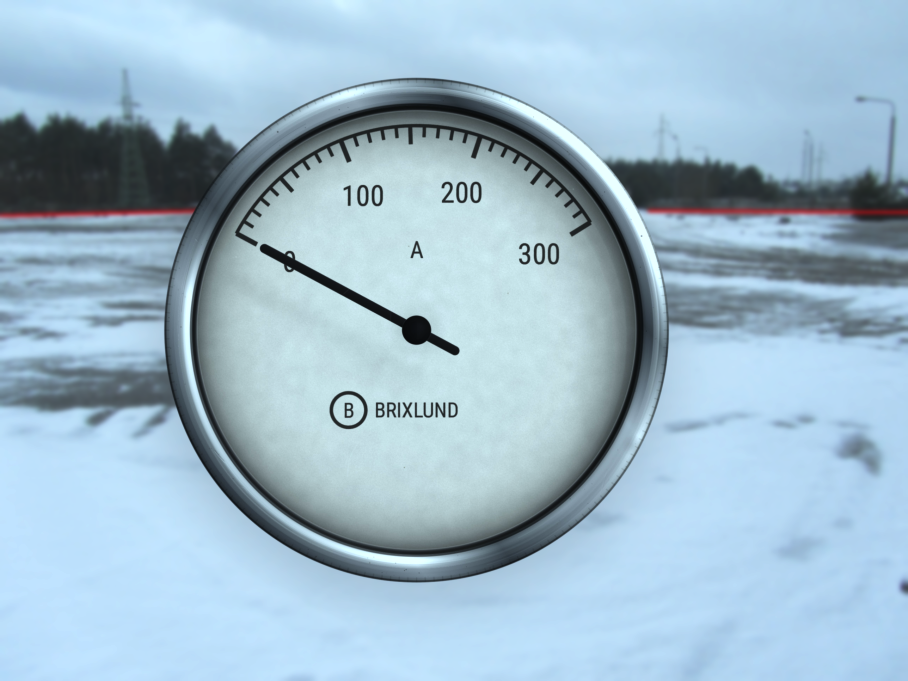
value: **0** A
